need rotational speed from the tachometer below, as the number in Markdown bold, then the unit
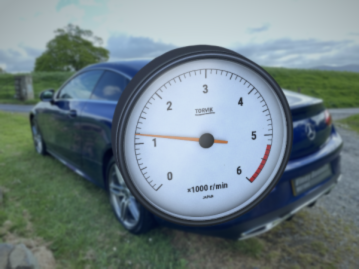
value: **1200** rpm
